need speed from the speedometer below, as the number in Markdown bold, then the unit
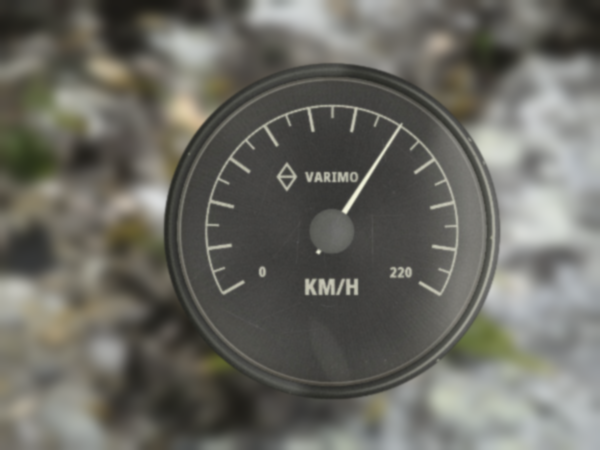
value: **140** km/h
